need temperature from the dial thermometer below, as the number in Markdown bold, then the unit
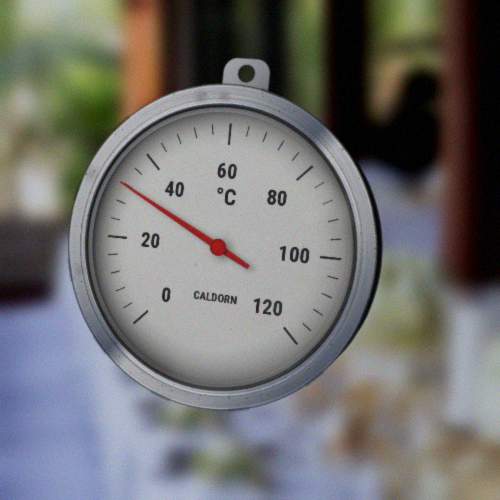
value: **32** °C
